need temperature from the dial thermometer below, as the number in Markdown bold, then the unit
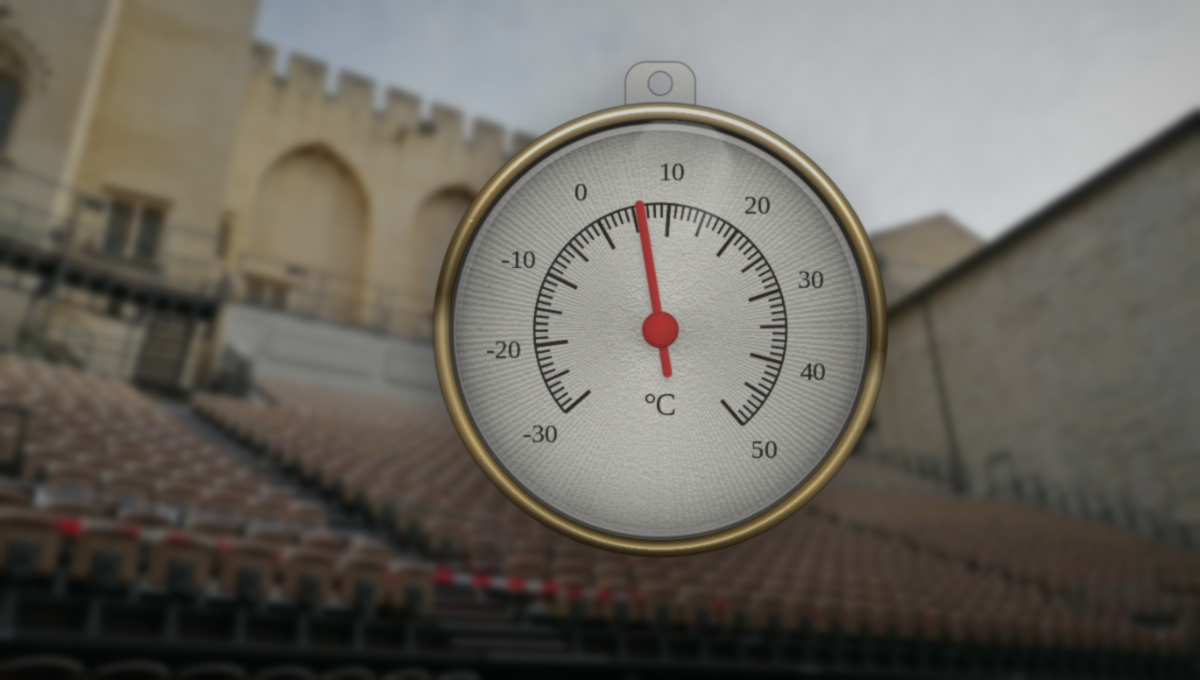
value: **6** °C
